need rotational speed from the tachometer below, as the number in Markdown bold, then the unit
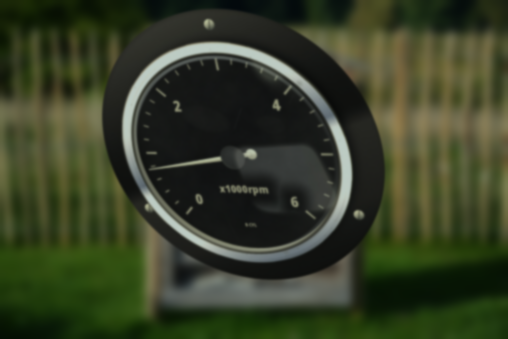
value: **800** rpm
